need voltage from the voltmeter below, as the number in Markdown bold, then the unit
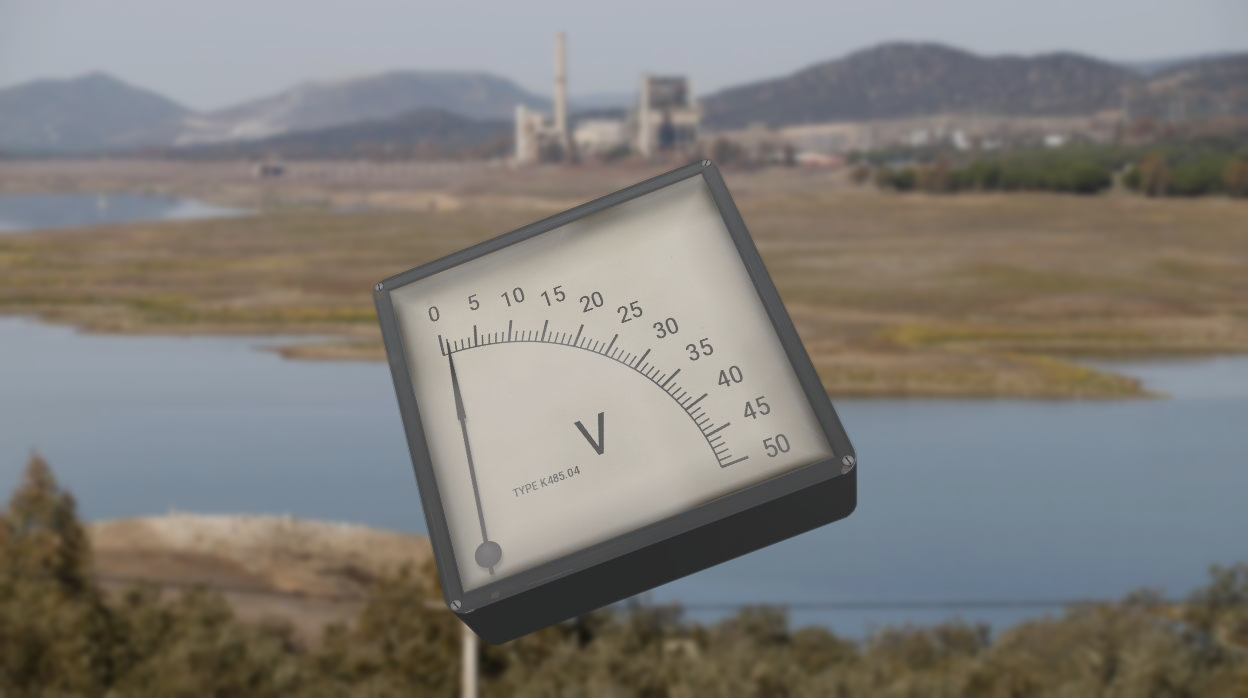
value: **1** V
